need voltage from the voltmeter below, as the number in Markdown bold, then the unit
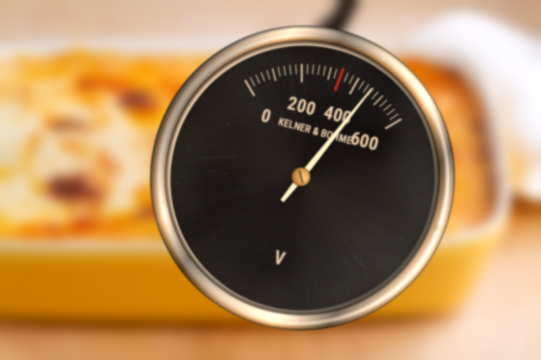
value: **460** V
